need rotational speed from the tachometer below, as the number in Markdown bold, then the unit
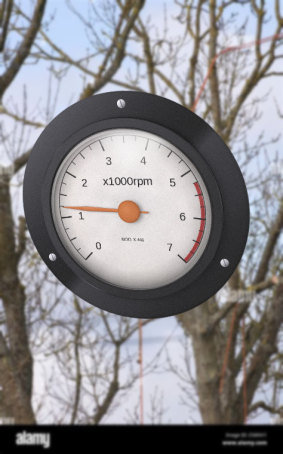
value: **1250** rpm
